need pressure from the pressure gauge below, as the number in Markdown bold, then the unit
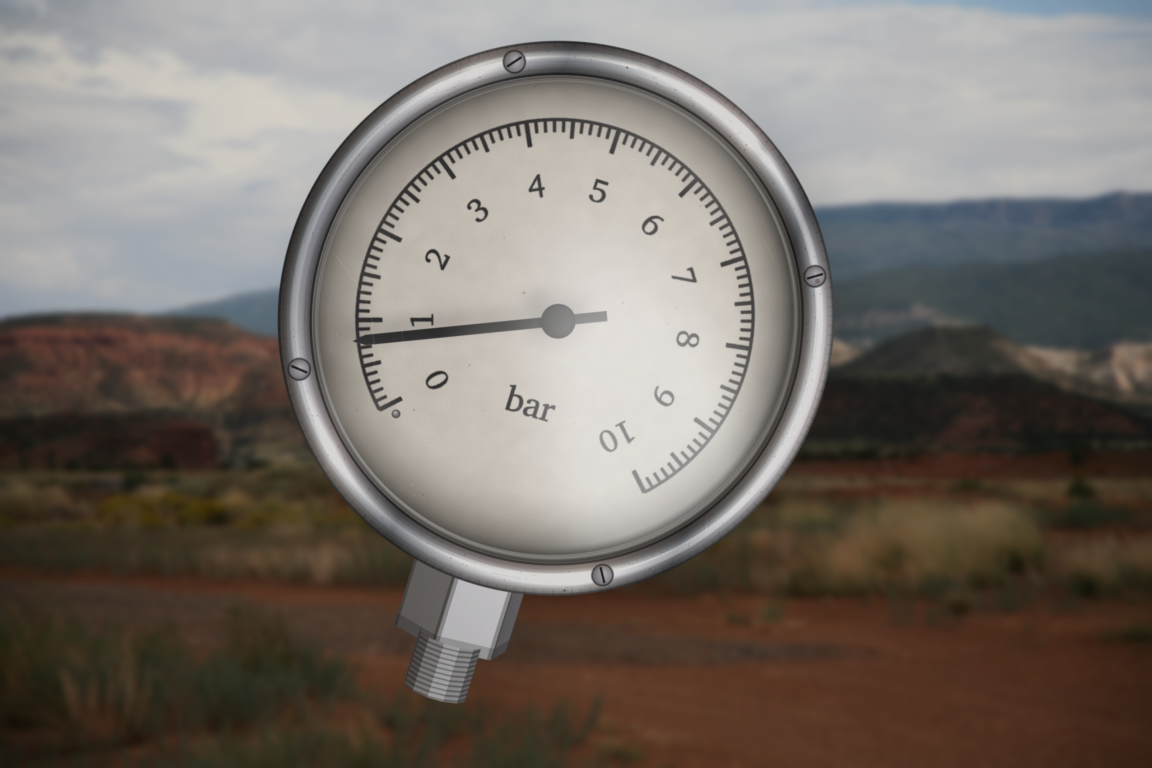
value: **0.8** bar
